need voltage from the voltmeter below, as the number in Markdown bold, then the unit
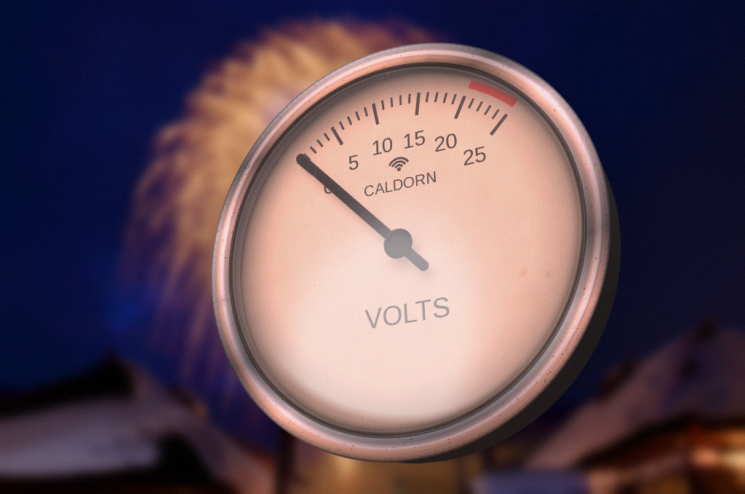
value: **0.5** V
